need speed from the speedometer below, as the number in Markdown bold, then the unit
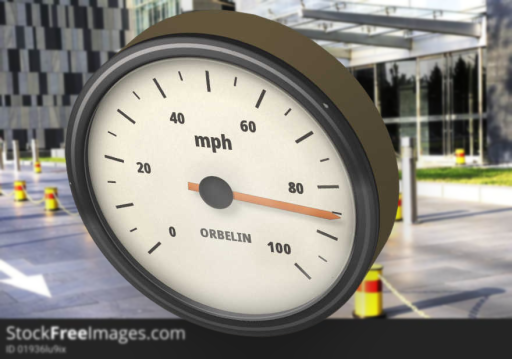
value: **85** mph
